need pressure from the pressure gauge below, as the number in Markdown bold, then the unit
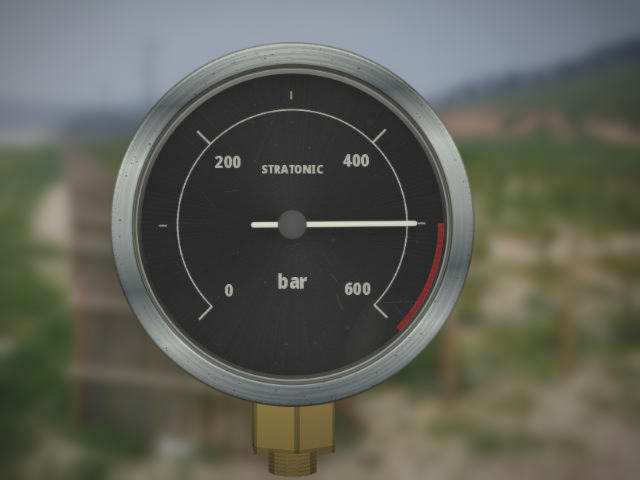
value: **500** bar
